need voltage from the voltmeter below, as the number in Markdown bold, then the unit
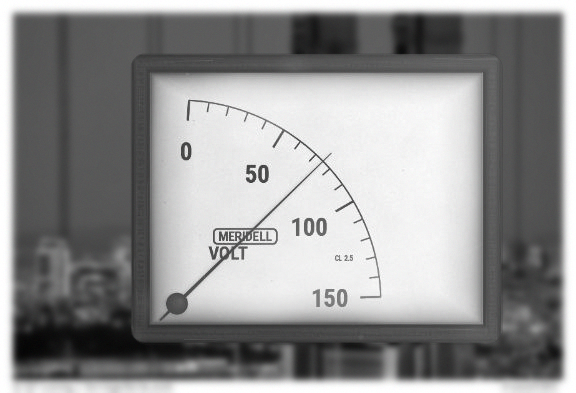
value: **75** V
